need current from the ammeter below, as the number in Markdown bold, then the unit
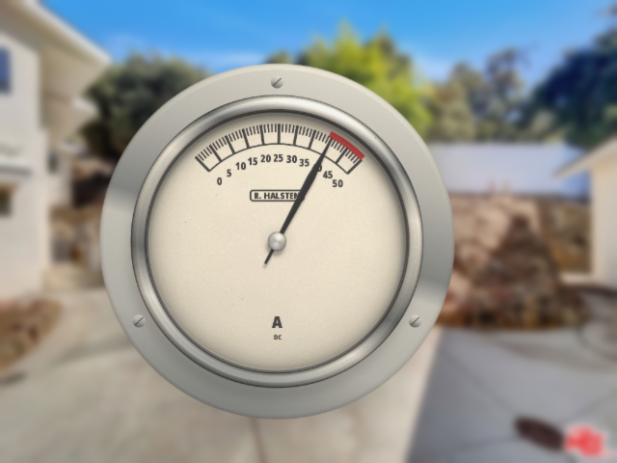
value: **40** A
